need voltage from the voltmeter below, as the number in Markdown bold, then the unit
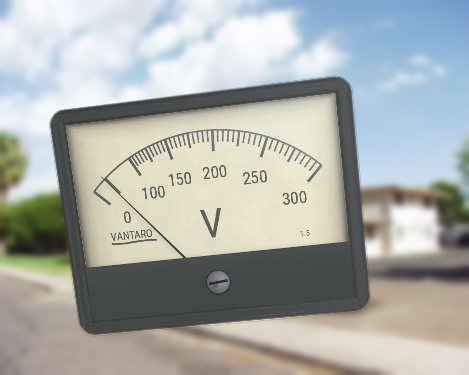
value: **50** V
